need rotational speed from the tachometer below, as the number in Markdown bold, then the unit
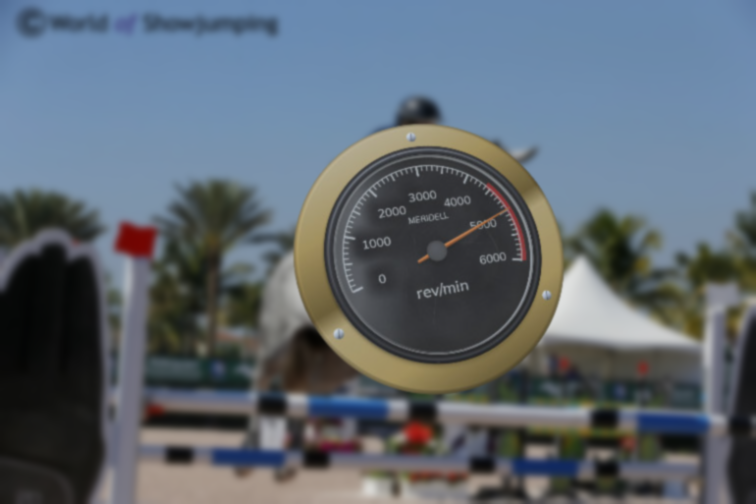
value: **5000** rpm
